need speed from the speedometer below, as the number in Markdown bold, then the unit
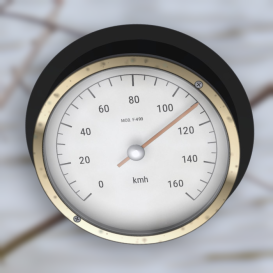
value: **110** km/h
